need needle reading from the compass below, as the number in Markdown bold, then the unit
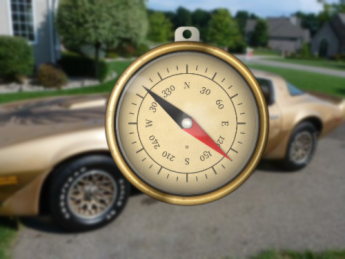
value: **130** °
